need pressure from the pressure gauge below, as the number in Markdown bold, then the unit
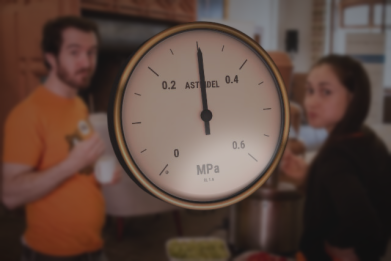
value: **0.3** MPa
